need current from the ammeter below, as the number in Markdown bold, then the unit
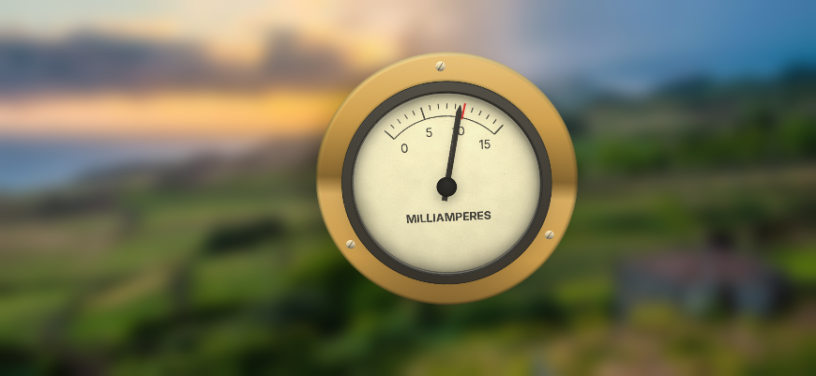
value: **9.5** mA
